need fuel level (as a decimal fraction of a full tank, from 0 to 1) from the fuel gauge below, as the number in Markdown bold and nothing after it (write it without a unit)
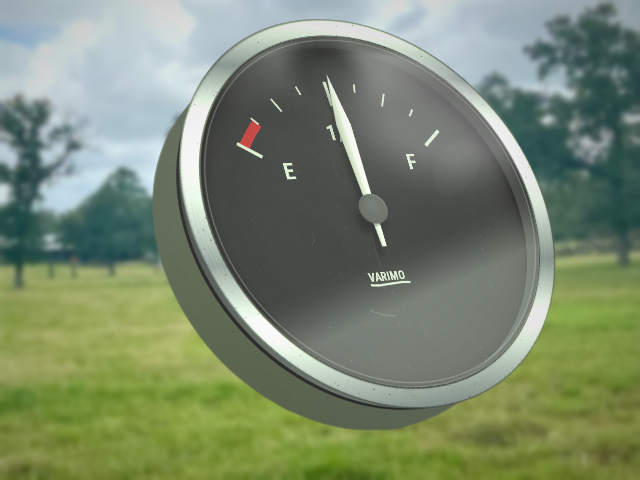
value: **0.5**
